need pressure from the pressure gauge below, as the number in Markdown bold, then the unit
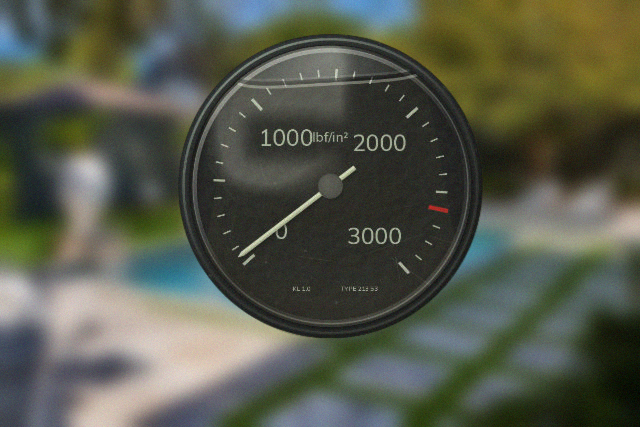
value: **50** psi
